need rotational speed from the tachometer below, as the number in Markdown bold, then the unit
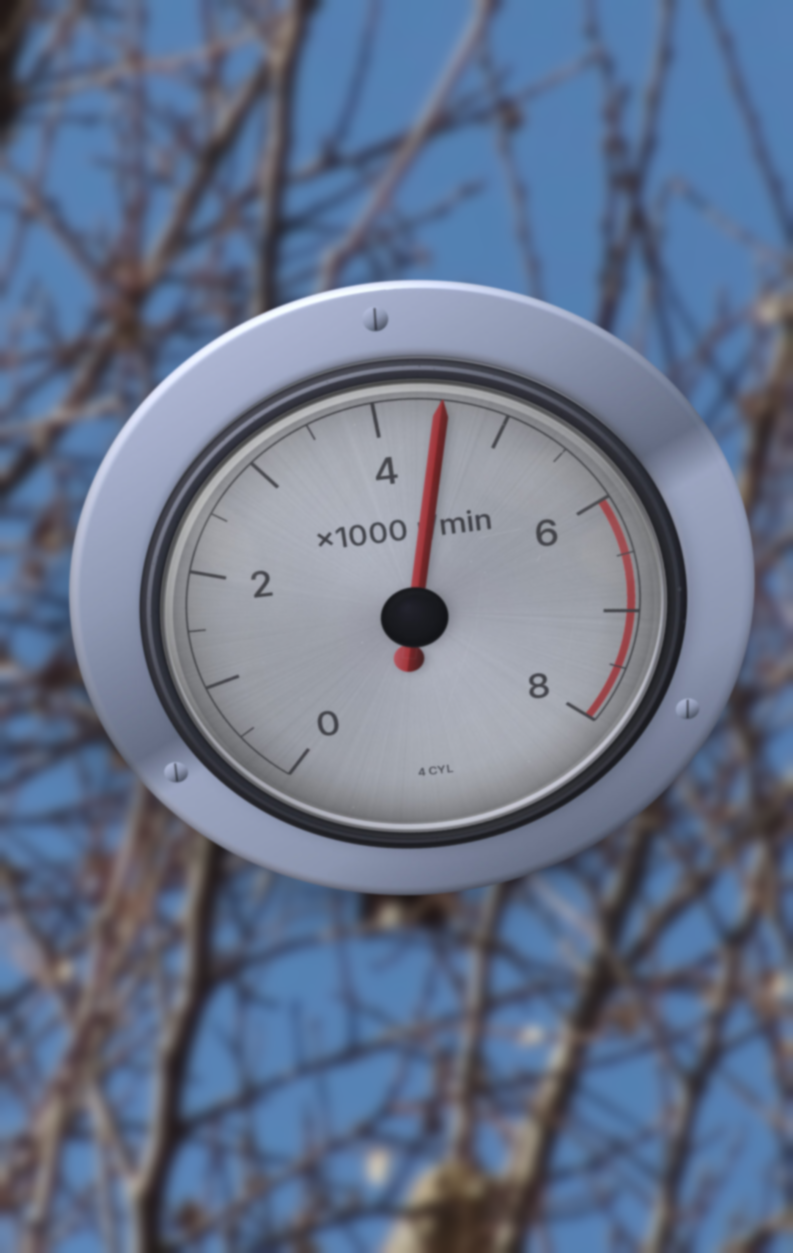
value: **4500** rpm
